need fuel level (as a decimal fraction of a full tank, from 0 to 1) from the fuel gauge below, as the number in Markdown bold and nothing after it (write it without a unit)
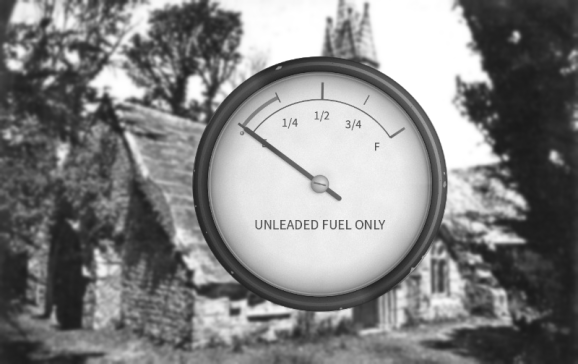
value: **0**
